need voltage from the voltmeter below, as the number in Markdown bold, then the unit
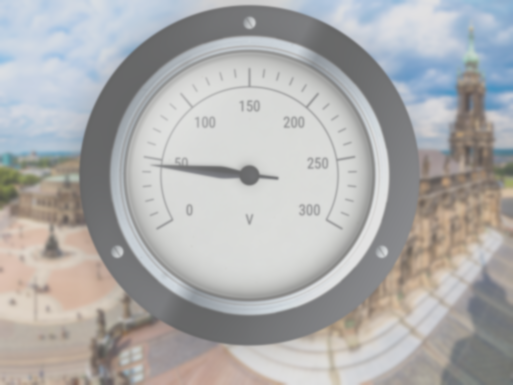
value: **45** V
